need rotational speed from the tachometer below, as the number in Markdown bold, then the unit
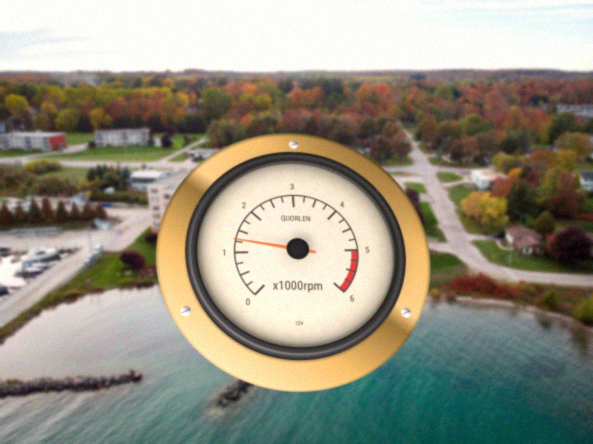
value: **1250** rpm
